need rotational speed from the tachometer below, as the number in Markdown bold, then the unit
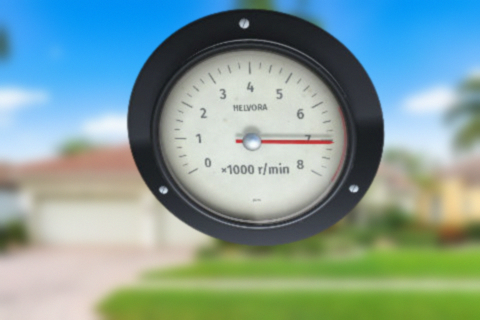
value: **7000** rpm
